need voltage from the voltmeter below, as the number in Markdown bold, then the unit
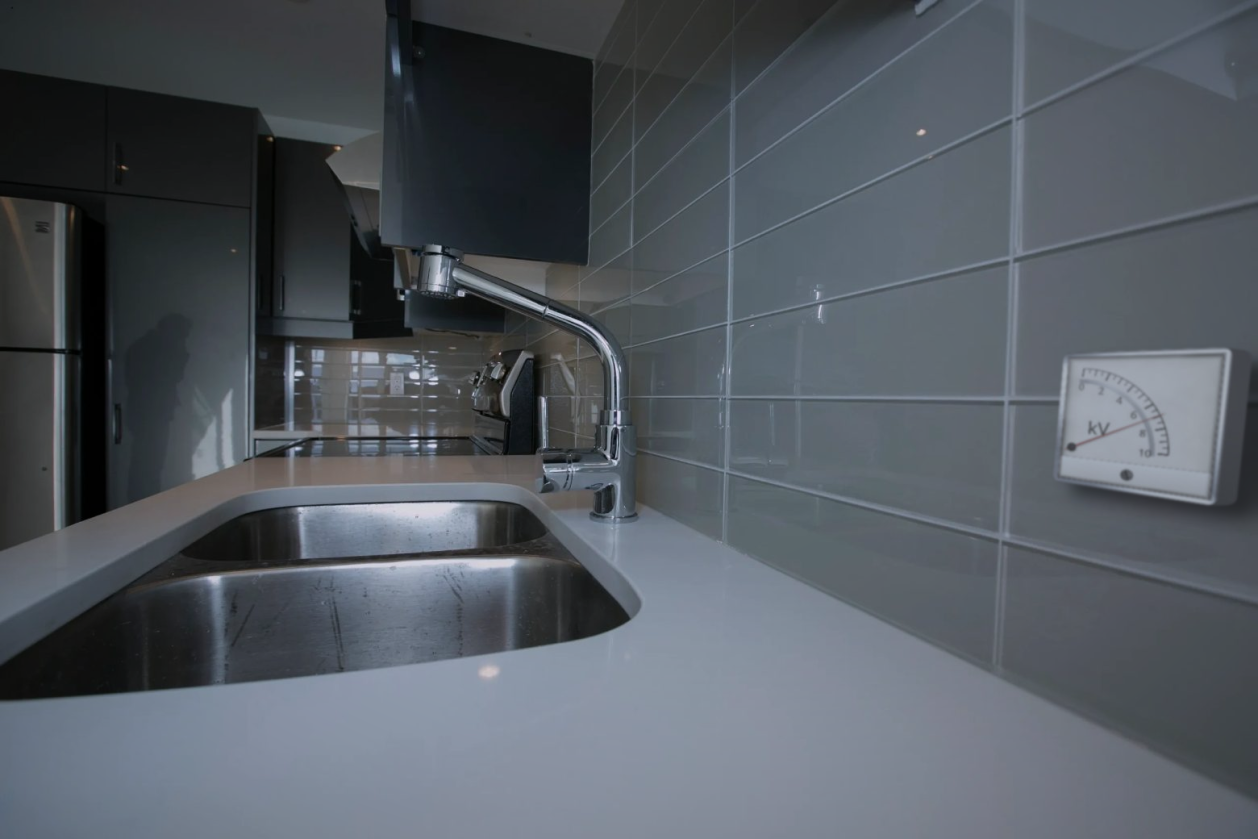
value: **7** kV
